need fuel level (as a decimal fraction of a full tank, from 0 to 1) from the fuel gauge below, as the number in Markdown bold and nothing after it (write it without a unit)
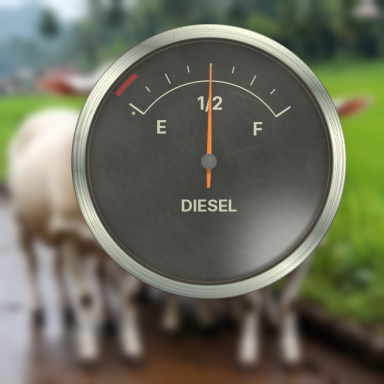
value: **0.5**
